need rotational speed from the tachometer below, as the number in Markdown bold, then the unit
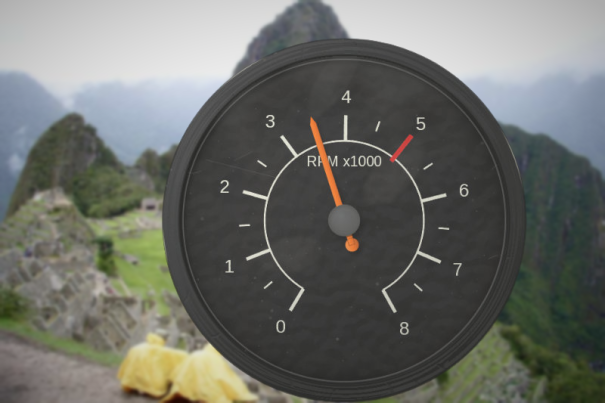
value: **3500** rpm
